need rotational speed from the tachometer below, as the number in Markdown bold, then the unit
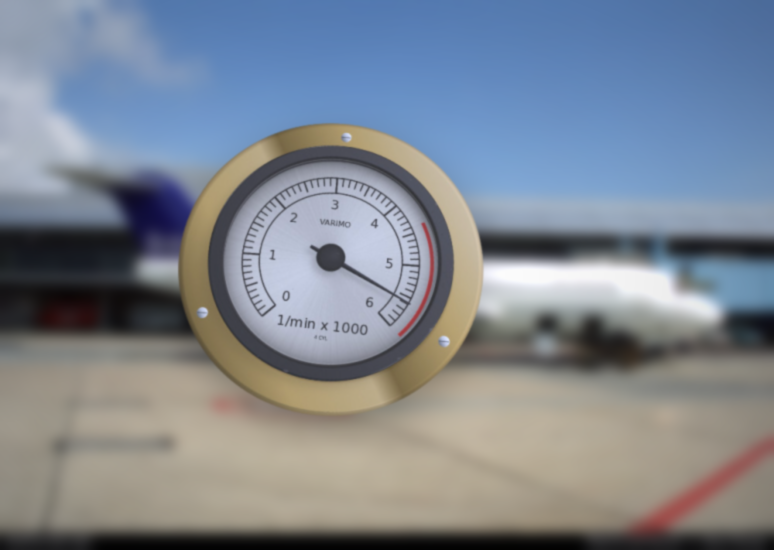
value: **5600** rpm
